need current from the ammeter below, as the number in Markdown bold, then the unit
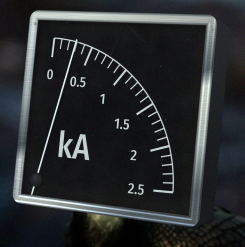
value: **0.3** kA
